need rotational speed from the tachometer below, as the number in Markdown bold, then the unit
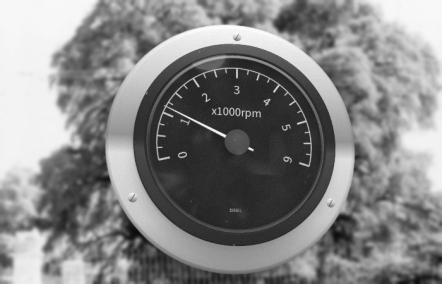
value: **1125** rpm
